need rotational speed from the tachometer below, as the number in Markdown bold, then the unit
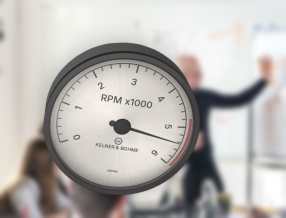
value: **5400** rpm
